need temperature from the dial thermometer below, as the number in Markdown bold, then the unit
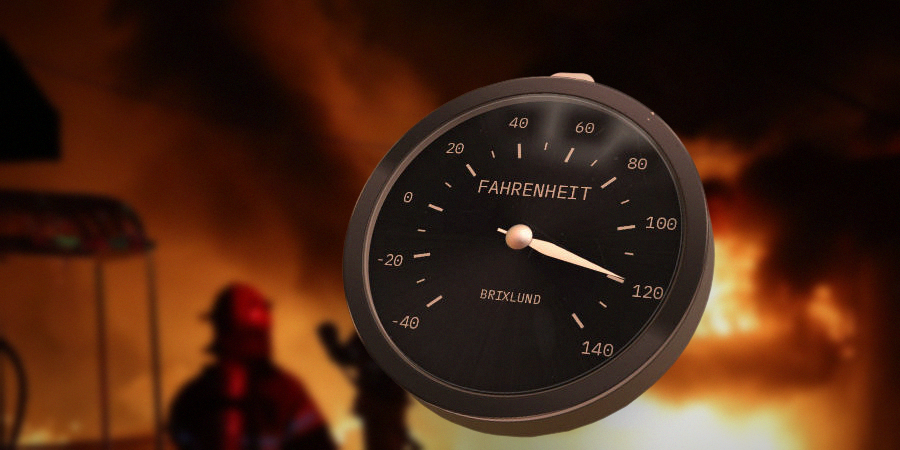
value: **120** °F
